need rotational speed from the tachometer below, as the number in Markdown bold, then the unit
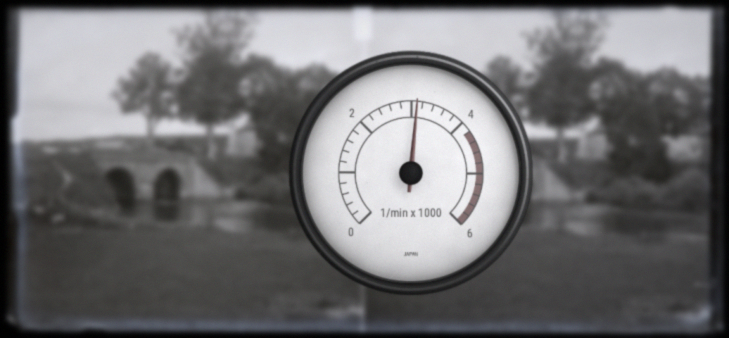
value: **3100** rpm
